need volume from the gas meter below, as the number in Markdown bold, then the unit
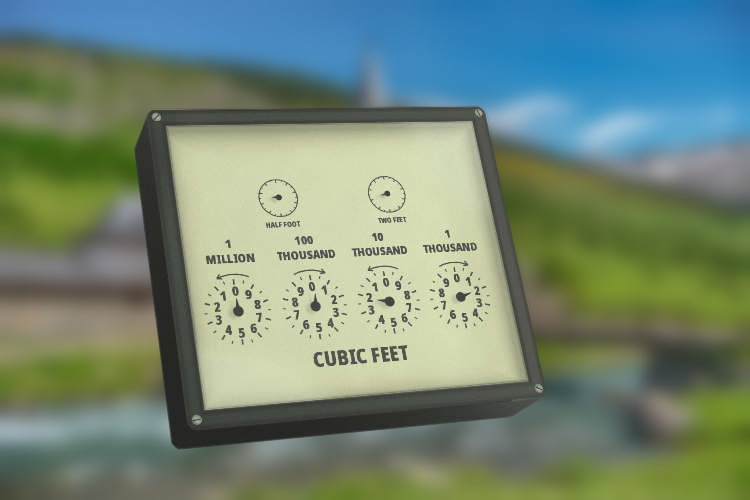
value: **2200** ft³
